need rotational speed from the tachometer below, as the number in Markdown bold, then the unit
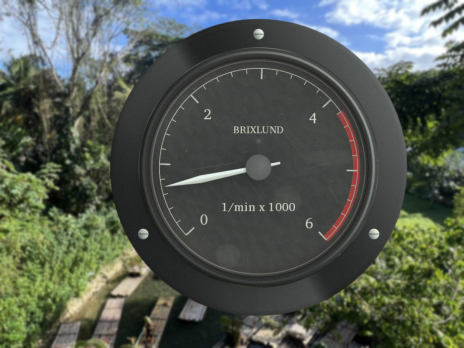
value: **700** rpm
